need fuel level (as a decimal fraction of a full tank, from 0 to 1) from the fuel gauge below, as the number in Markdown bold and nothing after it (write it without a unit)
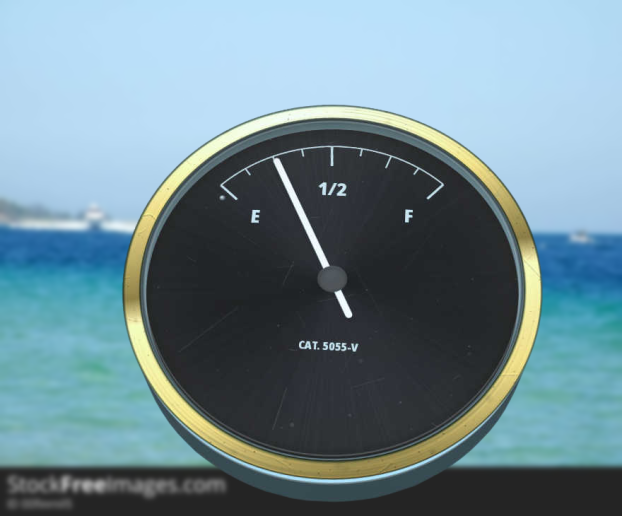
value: **0.25**
